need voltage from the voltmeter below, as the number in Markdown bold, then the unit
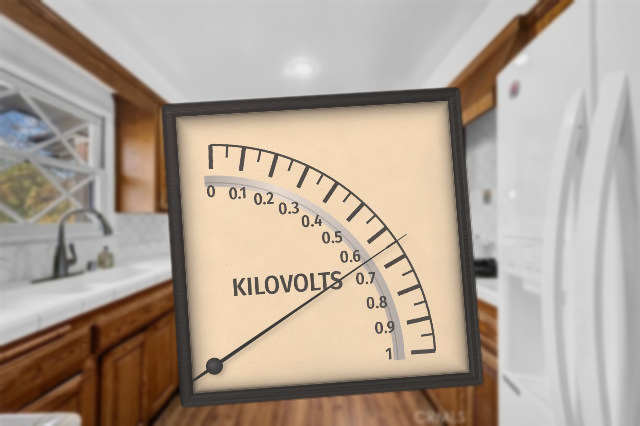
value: **0.65** kV
